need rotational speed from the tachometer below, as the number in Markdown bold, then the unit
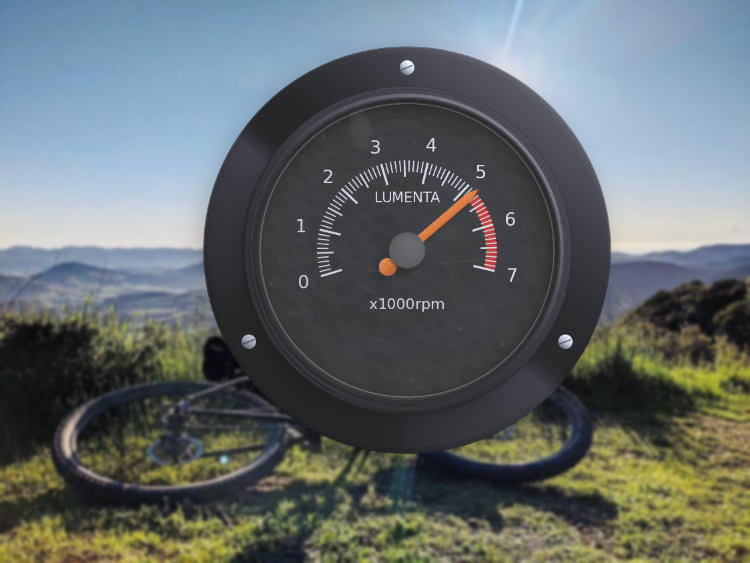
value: **5200** rpm
